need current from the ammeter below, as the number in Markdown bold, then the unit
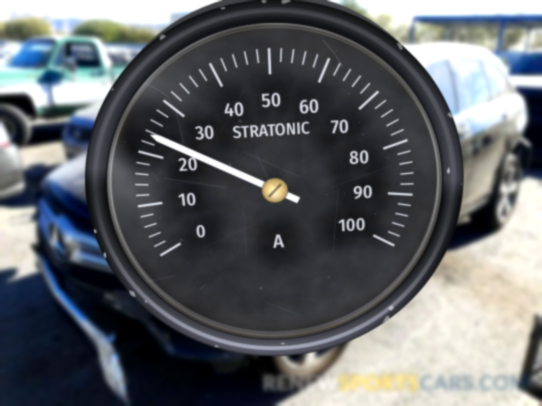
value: **24** A
